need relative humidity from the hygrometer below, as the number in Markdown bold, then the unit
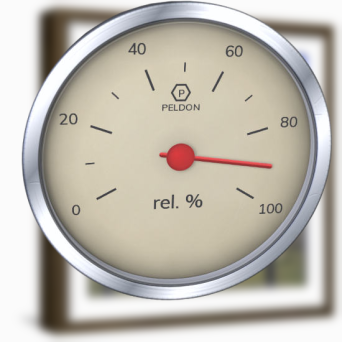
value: **90** %
